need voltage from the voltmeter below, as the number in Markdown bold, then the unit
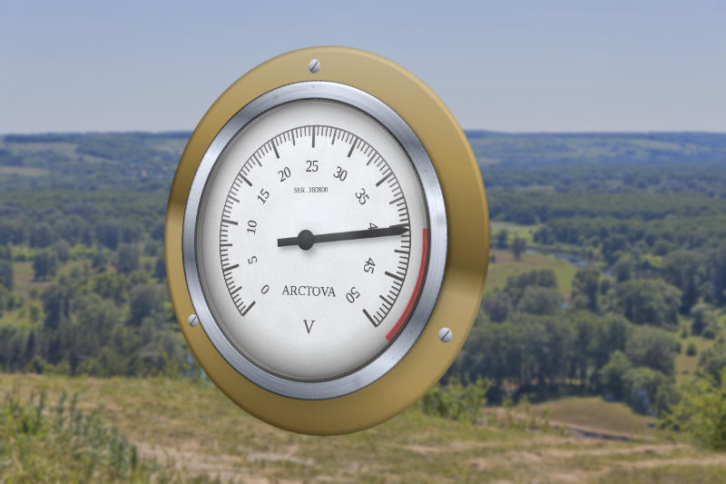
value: **40.5** V
